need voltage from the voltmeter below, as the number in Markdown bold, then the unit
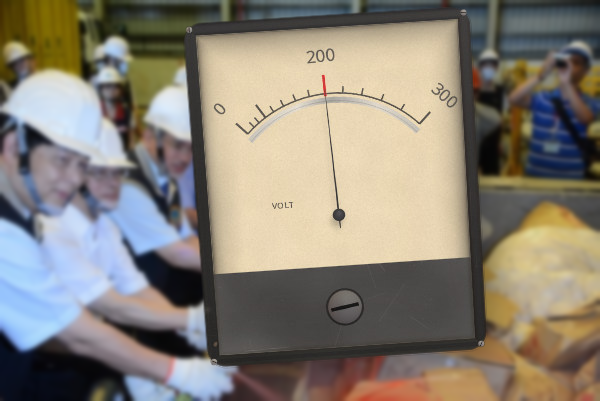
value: **200** V
